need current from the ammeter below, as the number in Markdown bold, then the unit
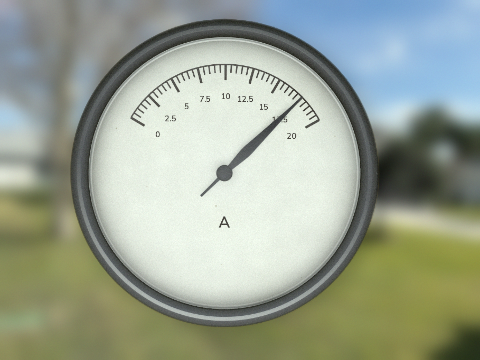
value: **17.5** A
